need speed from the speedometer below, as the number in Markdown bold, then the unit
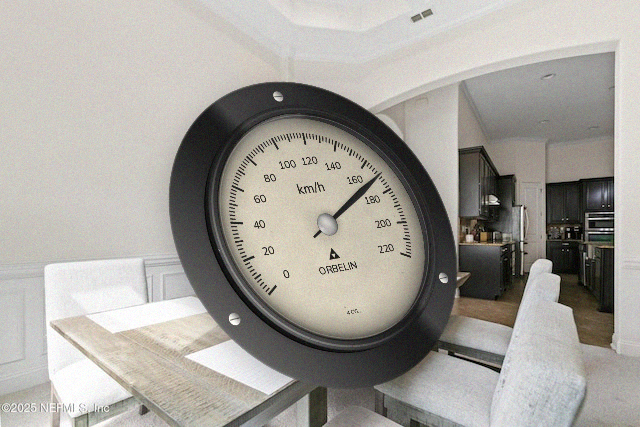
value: **170** km/h
